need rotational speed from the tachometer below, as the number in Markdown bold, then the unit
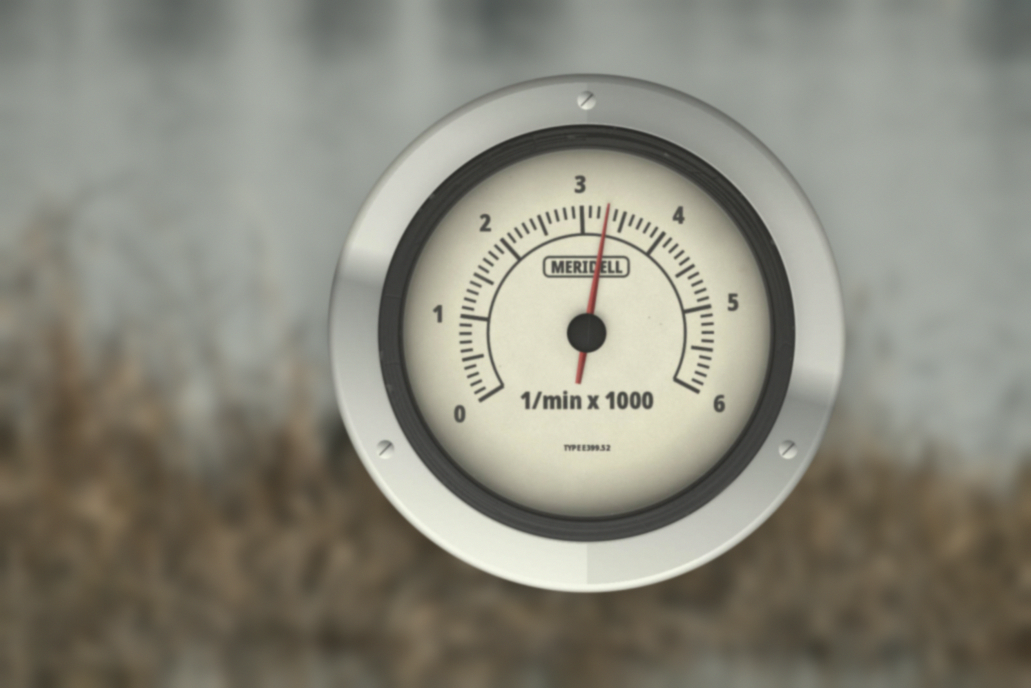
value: **3300** rpm
